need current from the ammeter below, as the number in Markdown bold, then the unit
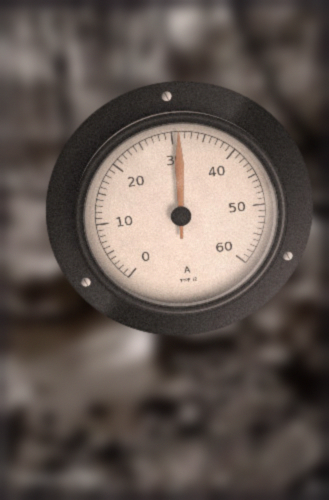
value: **31** A
